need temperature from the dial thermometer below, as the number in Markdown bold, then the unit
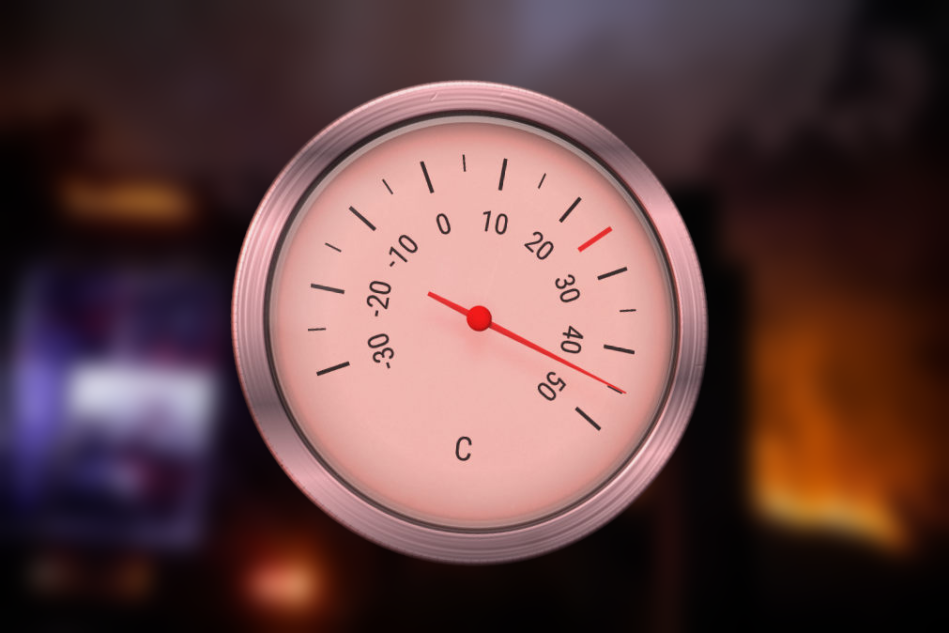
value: **45** °C
